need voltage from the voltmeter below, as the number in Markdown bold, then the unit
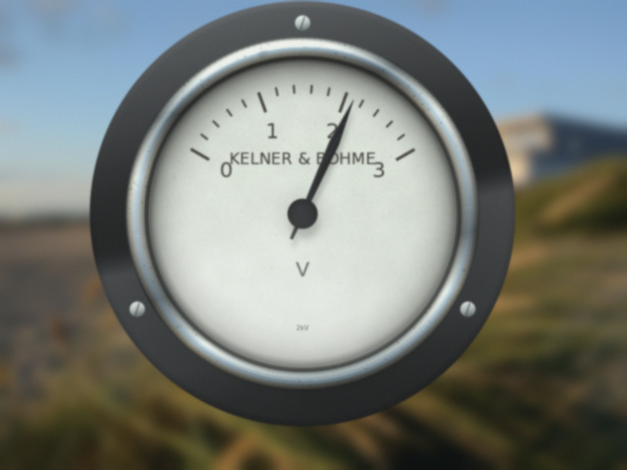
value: **2.1** V
